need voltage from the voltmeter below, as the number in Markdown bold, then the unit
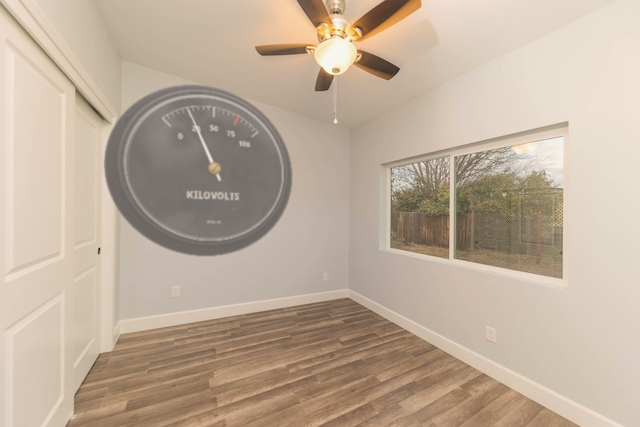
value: **25** kV
